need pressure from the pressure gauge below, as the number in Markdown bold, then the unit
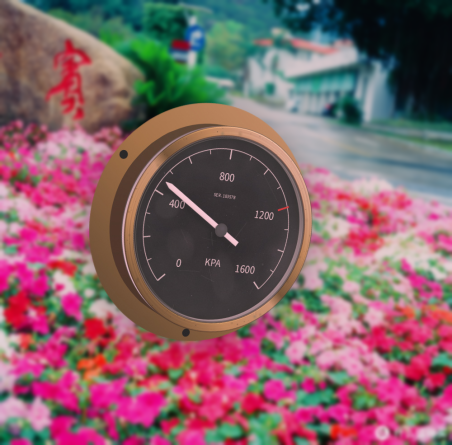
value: **450** kPa
